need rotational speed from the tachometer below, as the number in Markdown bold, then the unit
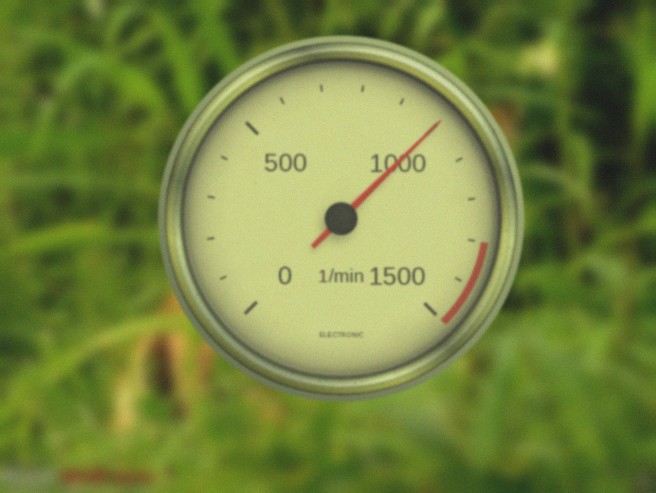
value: **1000** rpm
